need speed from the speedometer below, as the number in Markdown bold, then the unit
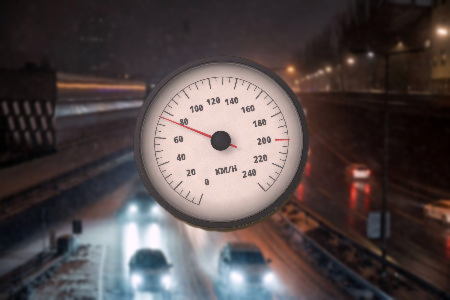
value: **75** km/h
